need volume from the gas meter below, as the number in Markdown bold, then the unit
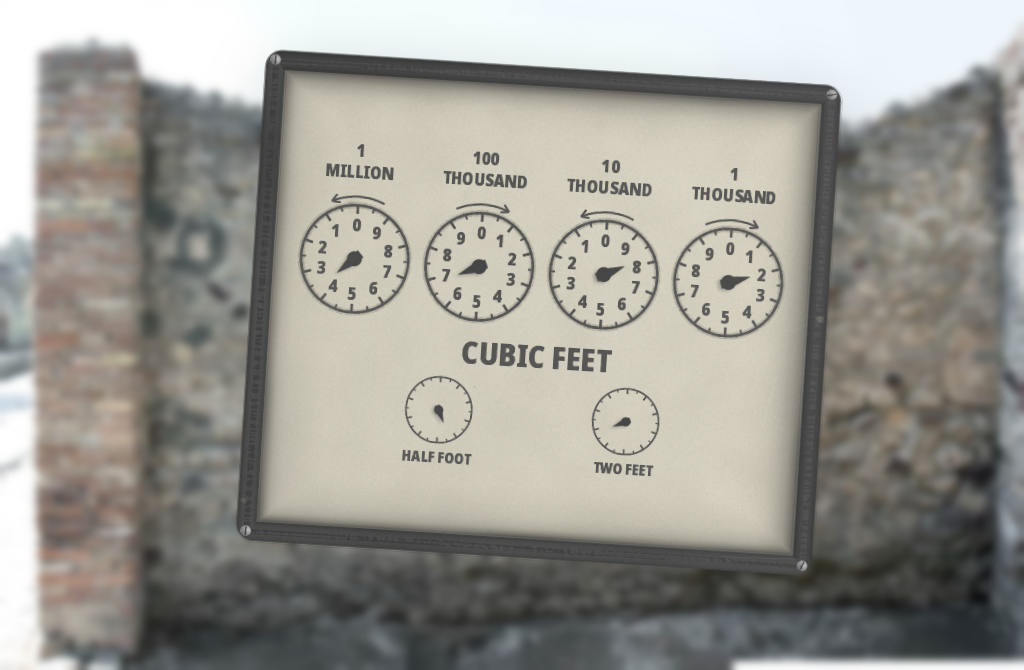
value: **368200** ft³
